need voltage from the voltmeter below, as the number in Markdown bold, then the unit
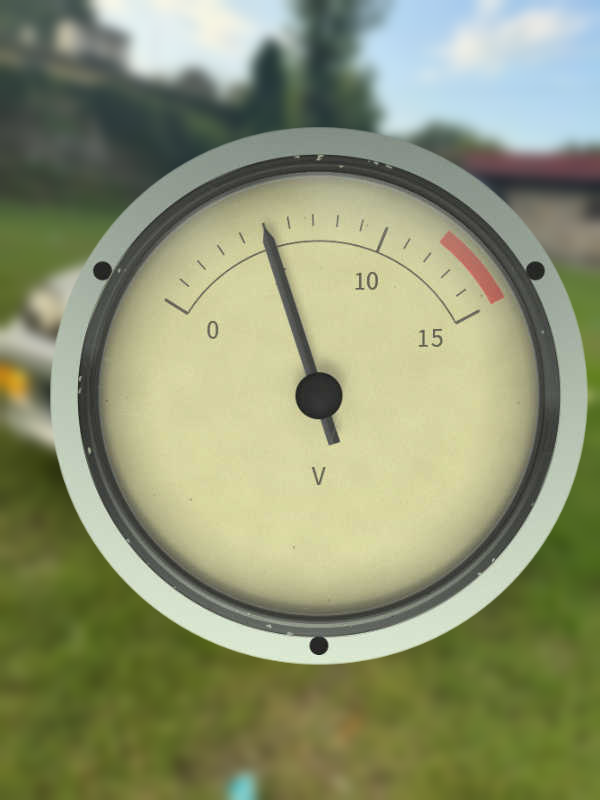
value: **5** V
